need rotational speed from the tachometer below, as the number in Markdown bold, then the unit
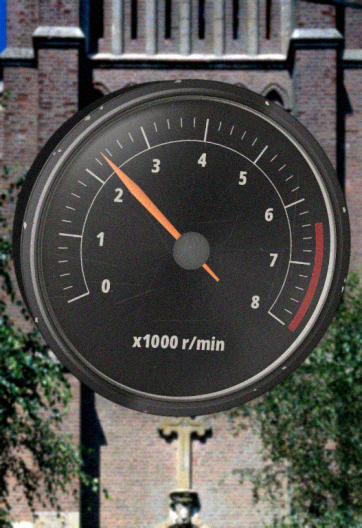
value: **2300** rpm
